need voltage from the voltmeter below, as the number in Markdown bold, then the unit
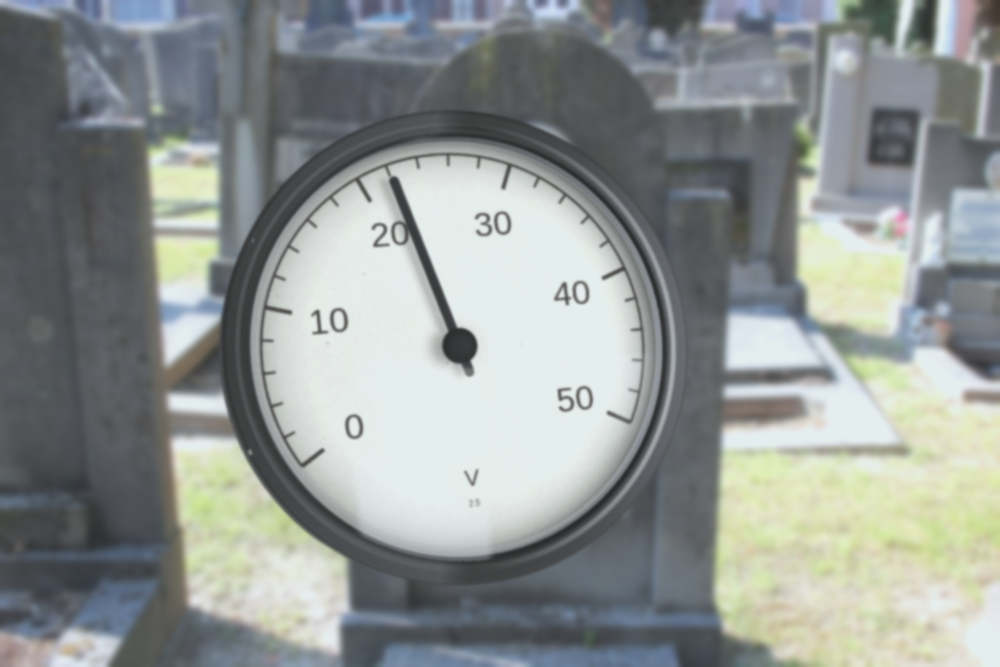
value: **22** V
